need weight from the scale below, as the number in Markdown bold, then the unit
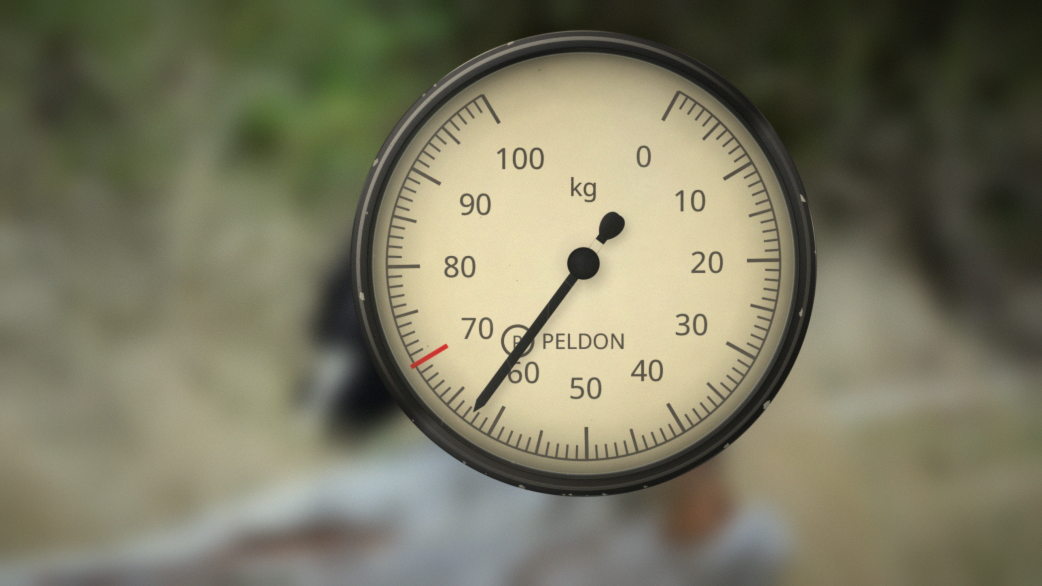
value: **62.5** kg
